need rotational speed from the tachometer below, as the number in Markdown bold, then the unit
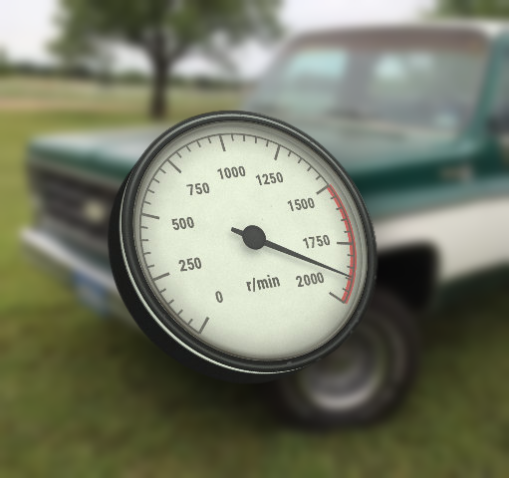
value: **1900** rpm
